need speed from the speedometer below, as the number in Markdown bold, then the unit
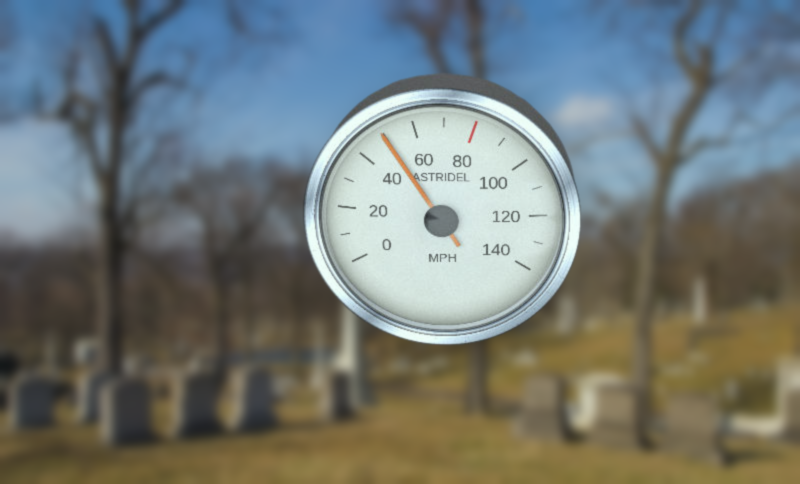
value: **50** mph
